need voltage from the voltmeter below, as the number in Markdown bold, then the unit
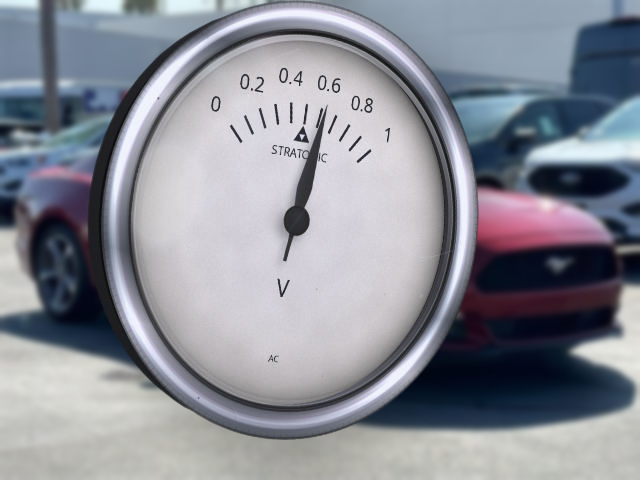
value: **0.6** V
